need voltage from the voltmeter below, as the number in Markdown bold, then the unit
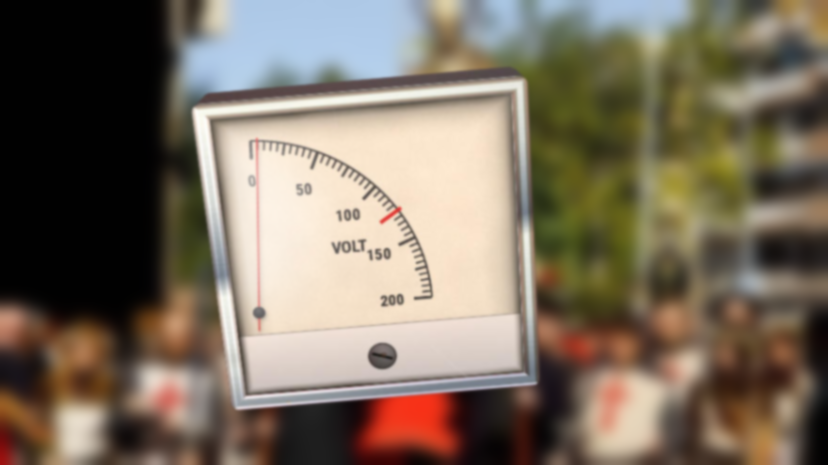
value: **5** V
